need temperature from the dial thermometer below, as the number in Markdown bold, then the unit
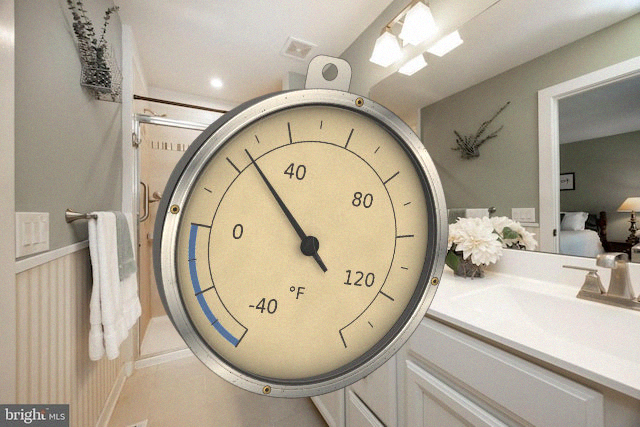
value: **25** °F
